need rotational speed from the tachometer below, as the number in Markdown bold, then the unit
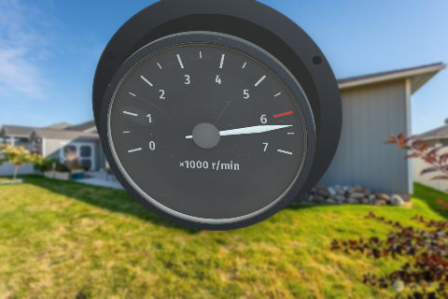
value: **6250** rpm
